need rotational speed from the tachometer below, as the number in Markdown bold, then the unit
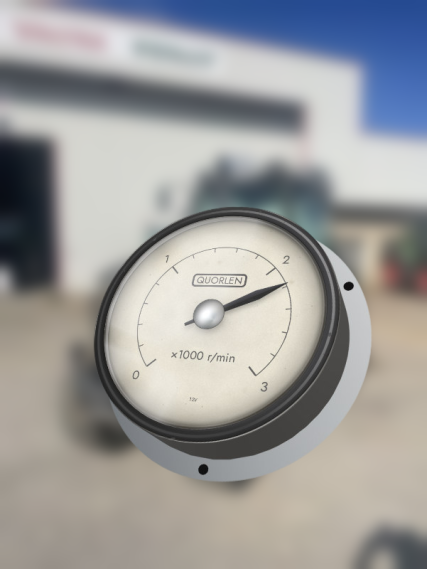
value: **2200** rpm
